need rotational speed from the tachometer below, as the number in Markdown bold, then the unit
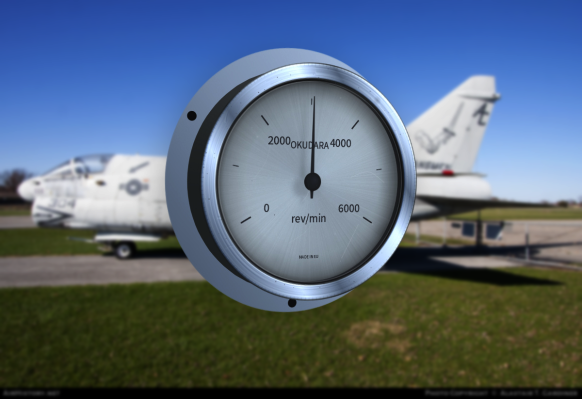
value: **3000** rpm
